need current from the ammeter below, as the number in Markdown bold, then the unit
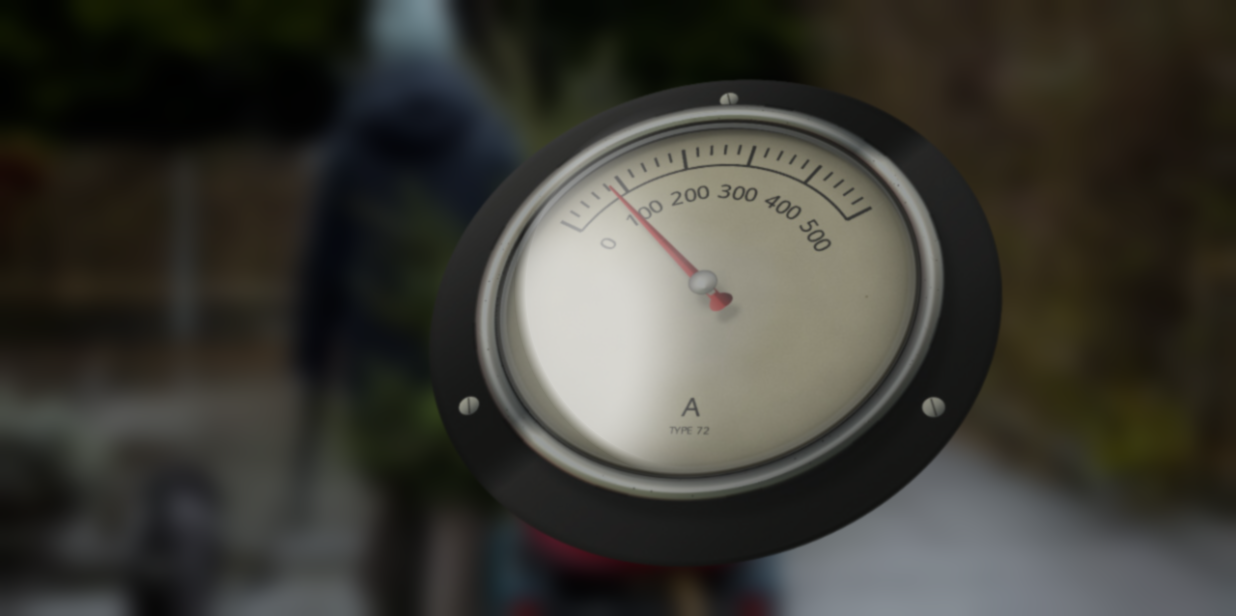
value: **80** A
